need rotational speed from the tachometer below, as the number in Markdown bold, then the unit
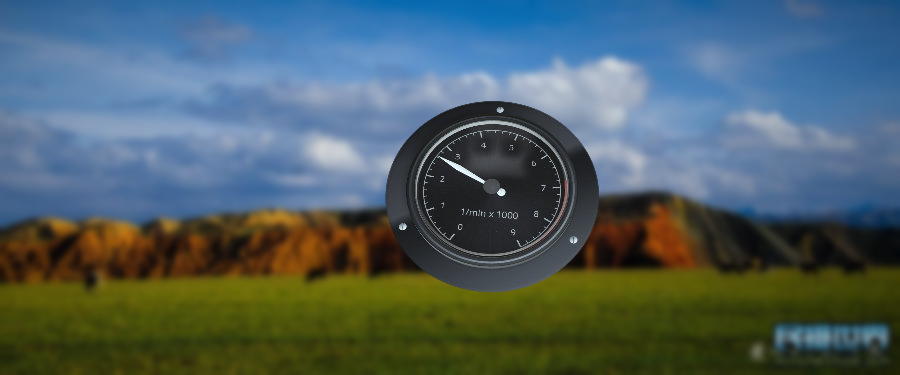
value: **2600** rpm
